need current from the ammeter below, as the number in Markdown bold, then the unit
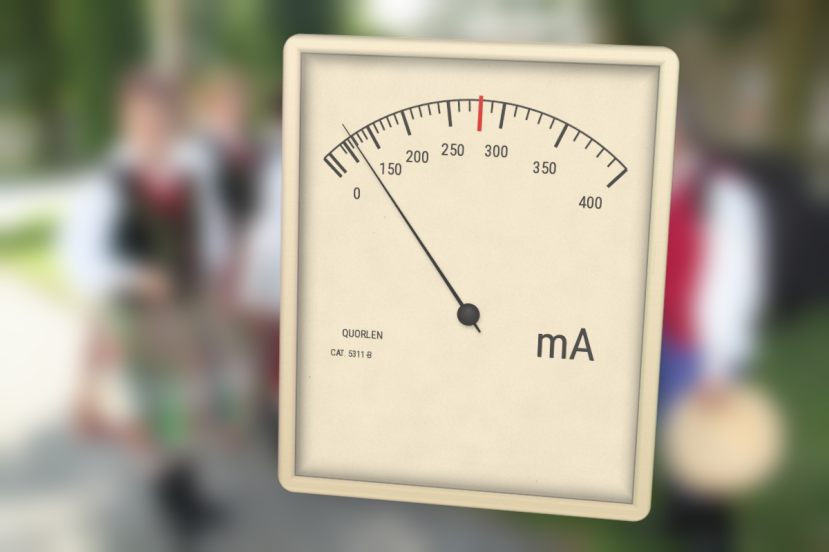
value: **120** mA
